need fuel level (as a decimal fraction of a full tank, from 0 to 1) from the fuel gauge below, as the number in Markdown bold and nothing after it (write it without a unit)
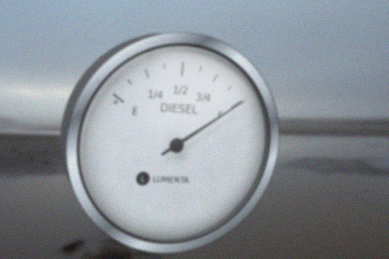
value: **1**
